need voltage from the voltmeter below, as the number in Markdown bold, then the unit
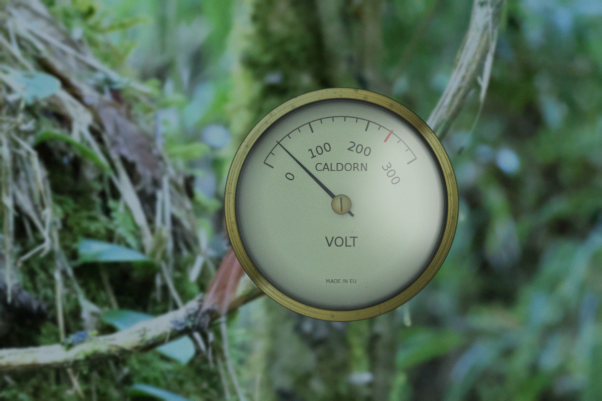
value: **40** V
